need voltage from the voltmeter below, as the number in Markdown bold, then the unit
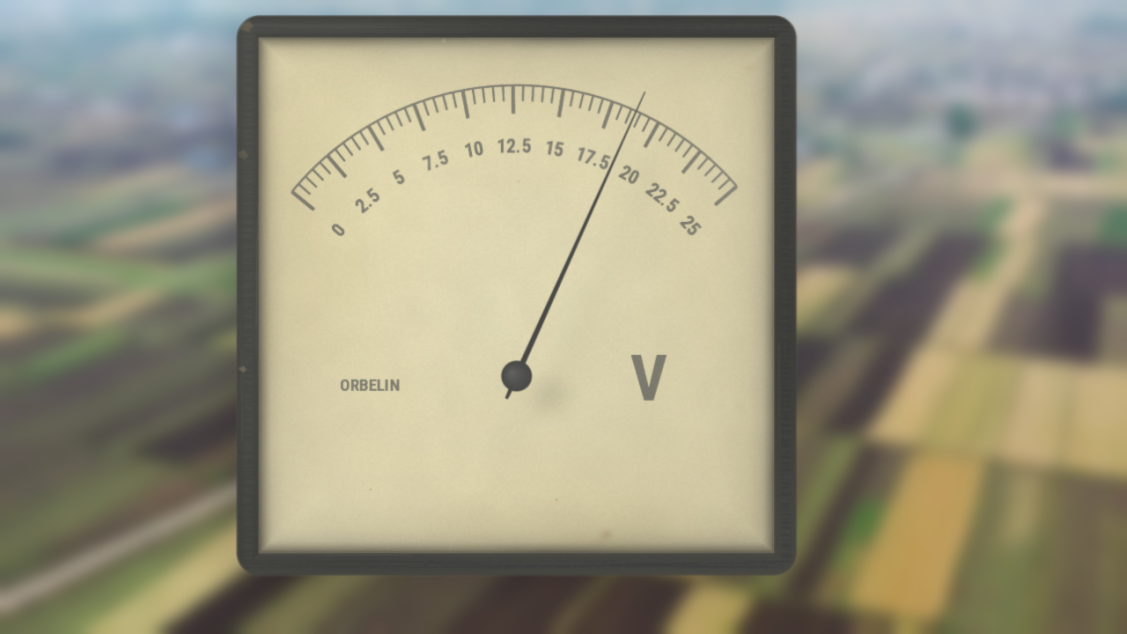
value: **18.75** V
